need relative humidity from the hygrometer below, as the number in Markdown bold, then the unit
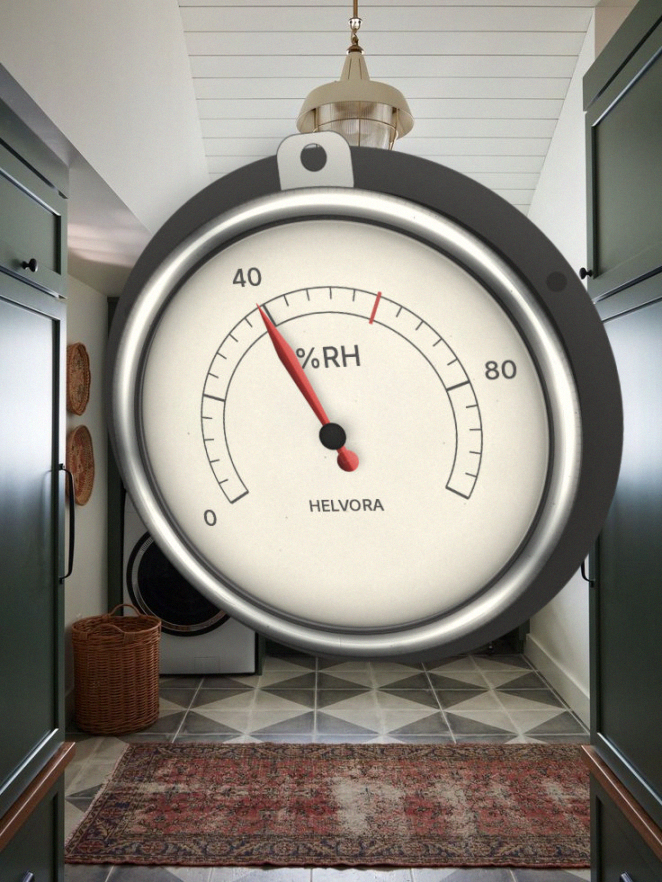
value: **40** %
